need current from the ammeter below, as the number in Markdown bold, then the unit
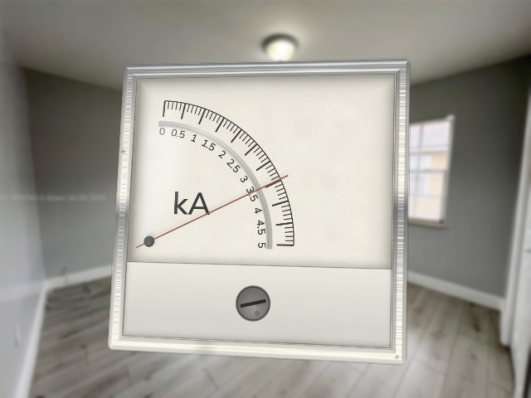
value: **3.5** kA
